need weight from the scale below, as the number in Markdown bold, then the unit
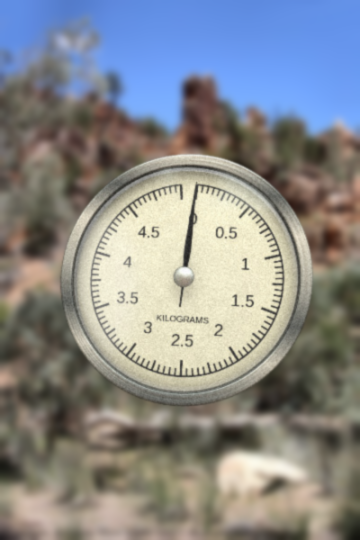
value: **0** kg
